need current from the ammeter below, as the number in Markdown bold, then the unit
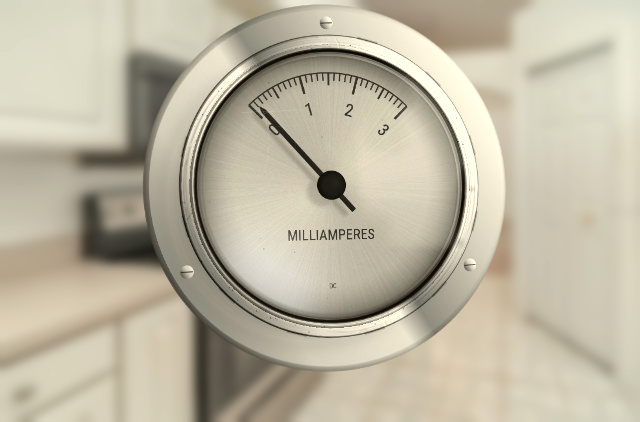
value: **0.1** mA
